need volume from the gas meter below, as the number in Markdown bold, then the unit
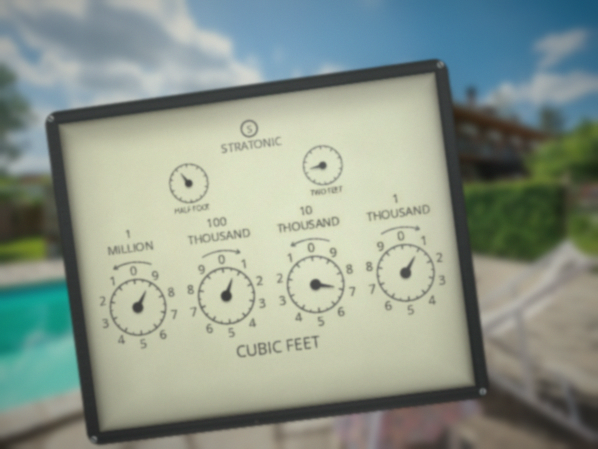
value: **907100** ft³
